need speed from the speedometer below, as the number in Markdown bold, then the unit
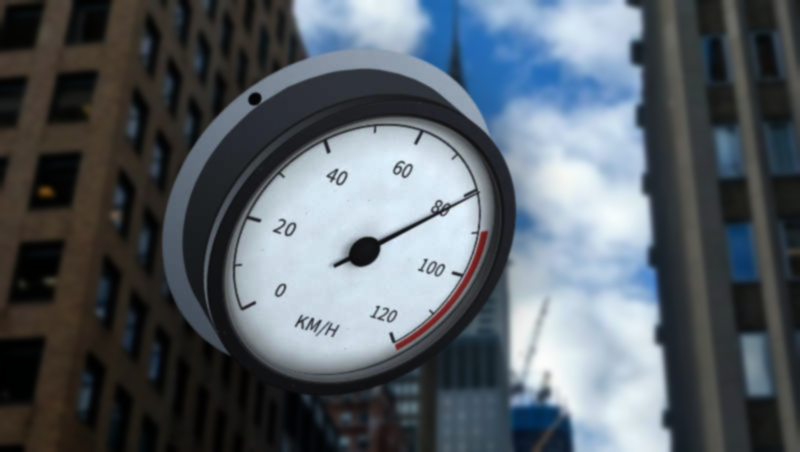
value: **80** km/h
